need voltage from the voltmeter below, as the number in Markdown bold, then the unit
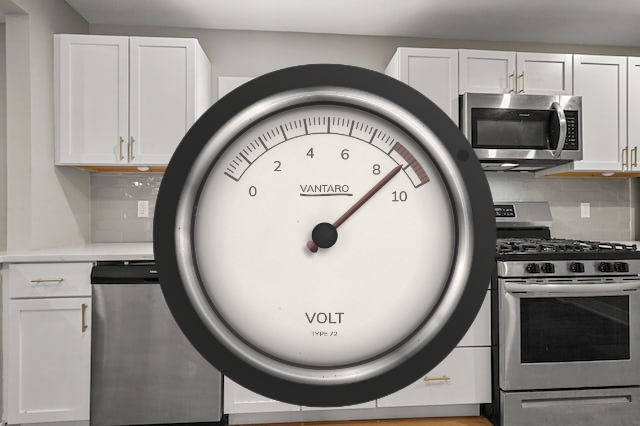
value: **8.8** V
